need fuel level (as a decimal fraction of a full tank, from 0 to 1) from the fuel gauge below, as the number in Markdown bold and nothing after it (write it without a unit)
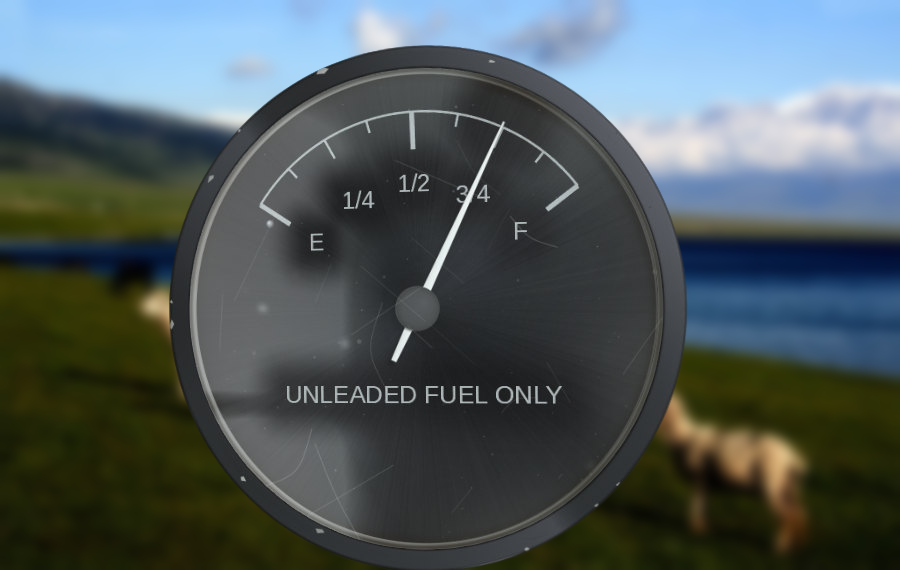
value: **0.75**
